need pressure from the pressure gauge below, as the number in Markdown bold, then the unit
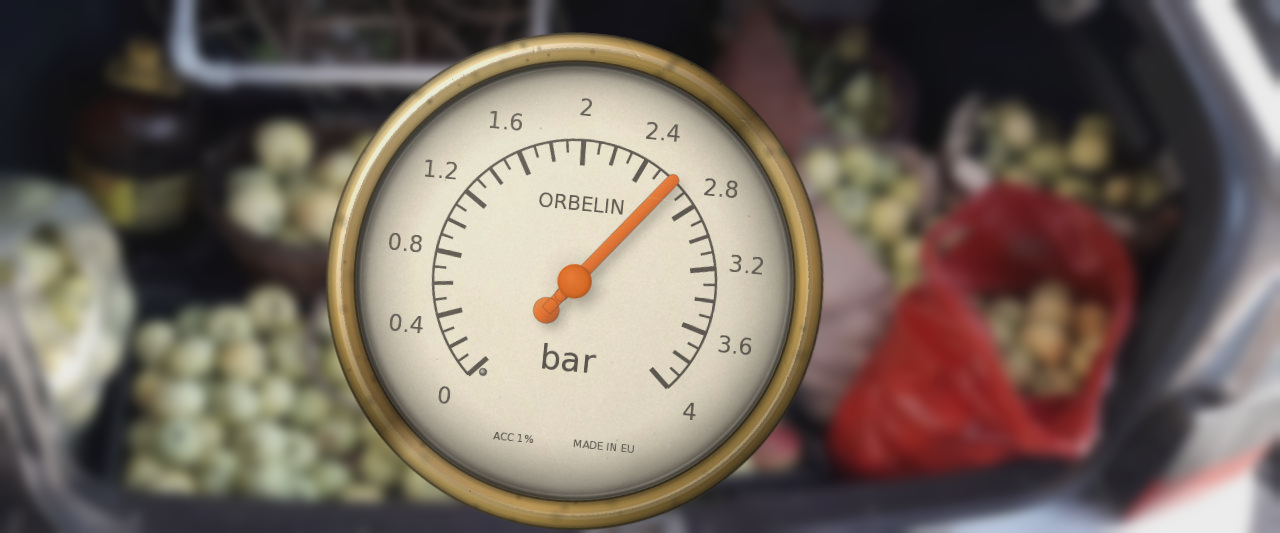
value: **2.6** bar
